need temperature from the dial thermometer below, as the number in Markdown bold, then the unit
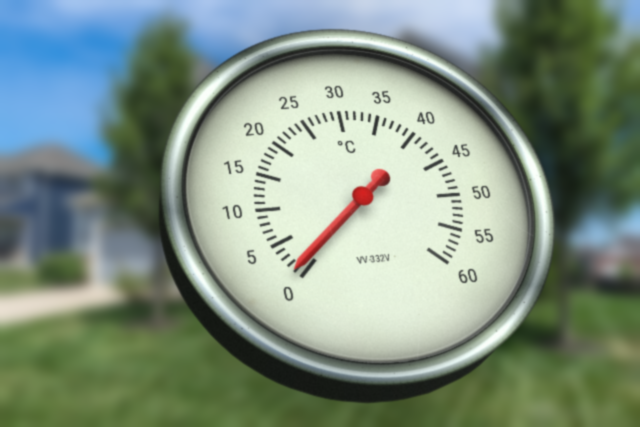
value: **1** °C
